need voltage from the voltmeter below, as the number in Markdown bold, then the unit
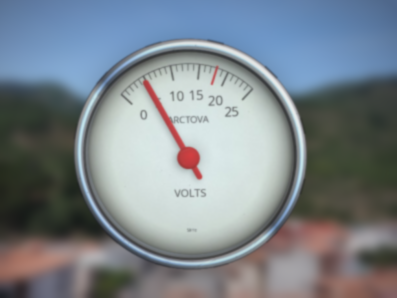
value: **5** V
